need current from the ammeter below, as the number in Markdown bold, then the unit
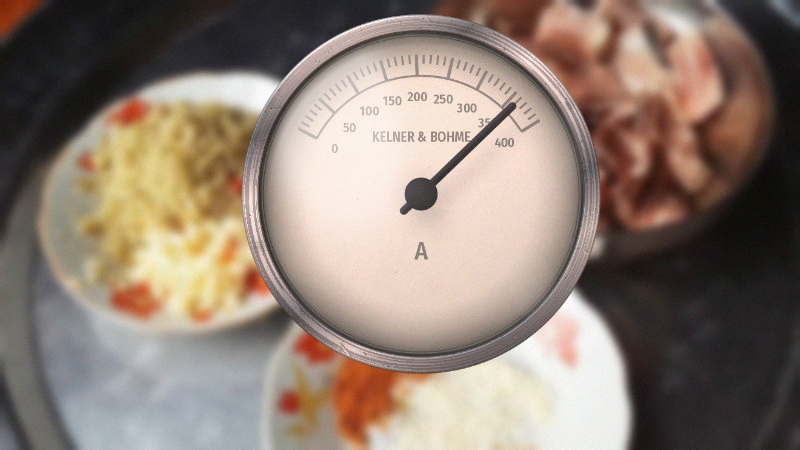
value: **360** A
